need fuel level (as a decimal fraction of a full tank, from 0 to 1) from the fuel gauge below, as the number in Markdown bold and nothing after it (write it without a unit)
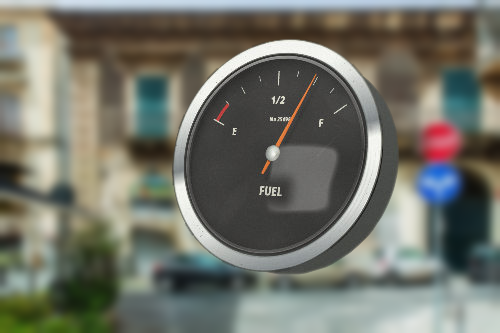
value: **0.75**
